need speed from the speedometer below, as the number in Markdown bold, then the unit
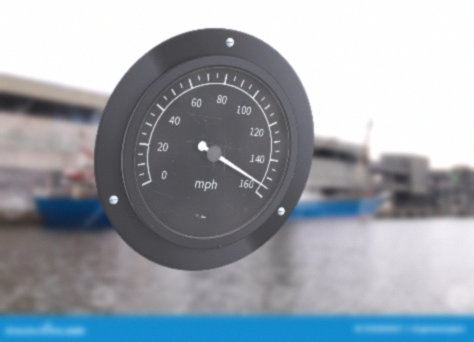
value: **155** mph
